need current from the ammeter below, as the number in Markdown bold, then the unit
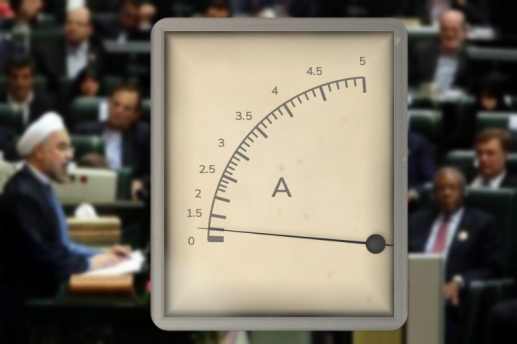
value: **1** A
